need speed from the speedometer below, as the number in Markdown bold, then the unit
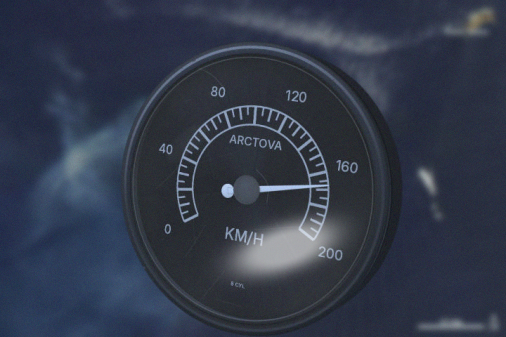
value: **167.5** km/h
